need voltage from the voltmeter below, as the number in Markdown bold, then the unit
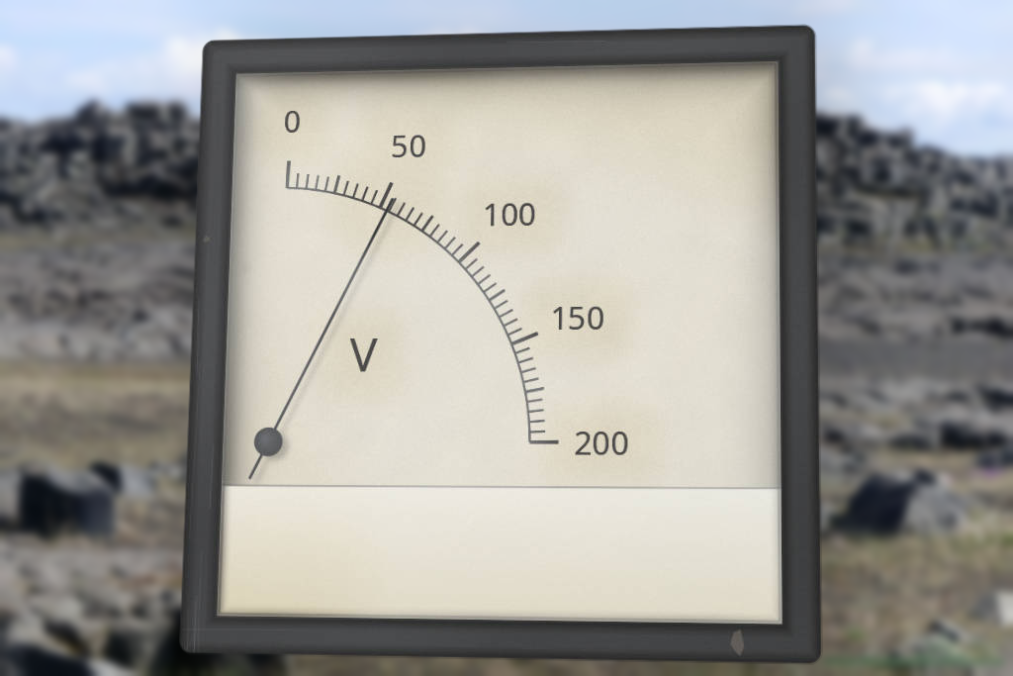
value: **55** V
